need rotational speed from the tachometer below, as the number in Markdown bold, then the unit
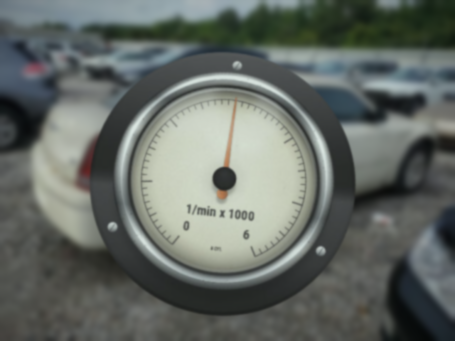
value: **3000** rpm
